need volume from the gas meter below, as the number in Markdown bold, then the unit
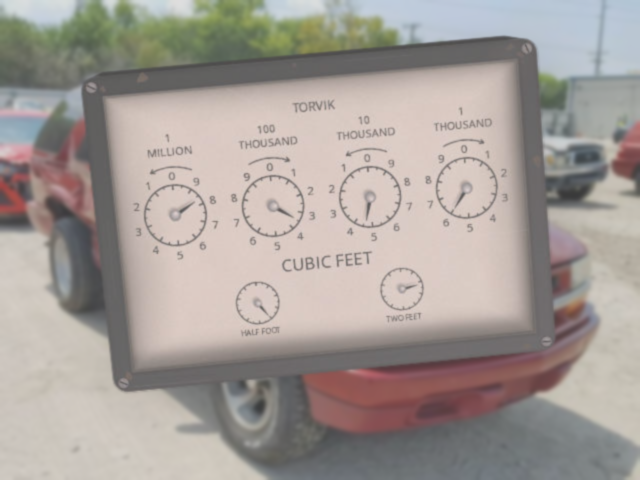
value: **834600** ft³
